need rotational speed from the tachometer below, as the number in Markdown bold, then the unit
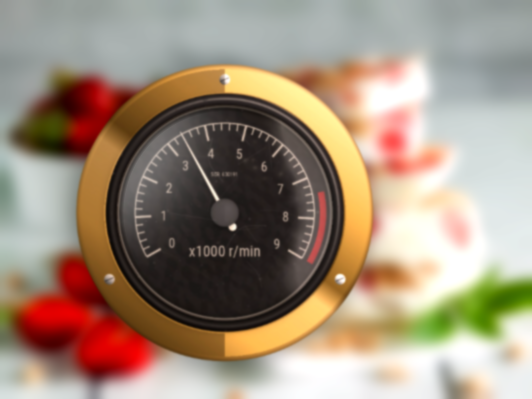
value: **3400** rpm
